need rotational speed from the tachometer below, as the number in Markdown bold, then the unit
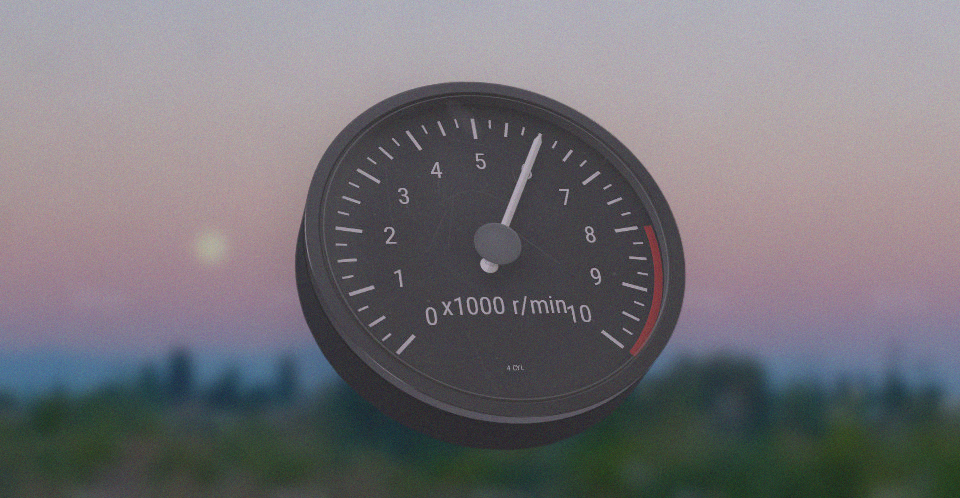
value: **6000** rpm
